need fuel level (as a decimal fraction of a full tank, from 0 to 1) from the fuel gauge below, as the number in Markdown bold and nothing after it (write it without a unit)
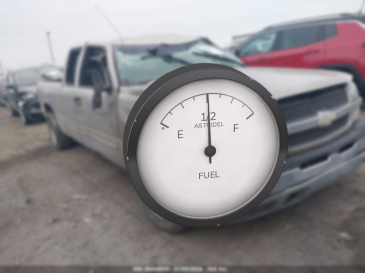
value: **0.5**
